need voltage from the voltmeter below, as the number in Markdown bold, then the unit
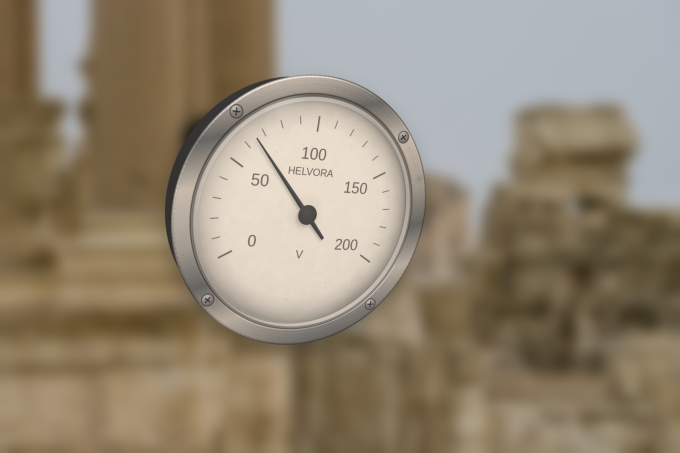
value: **65** V
